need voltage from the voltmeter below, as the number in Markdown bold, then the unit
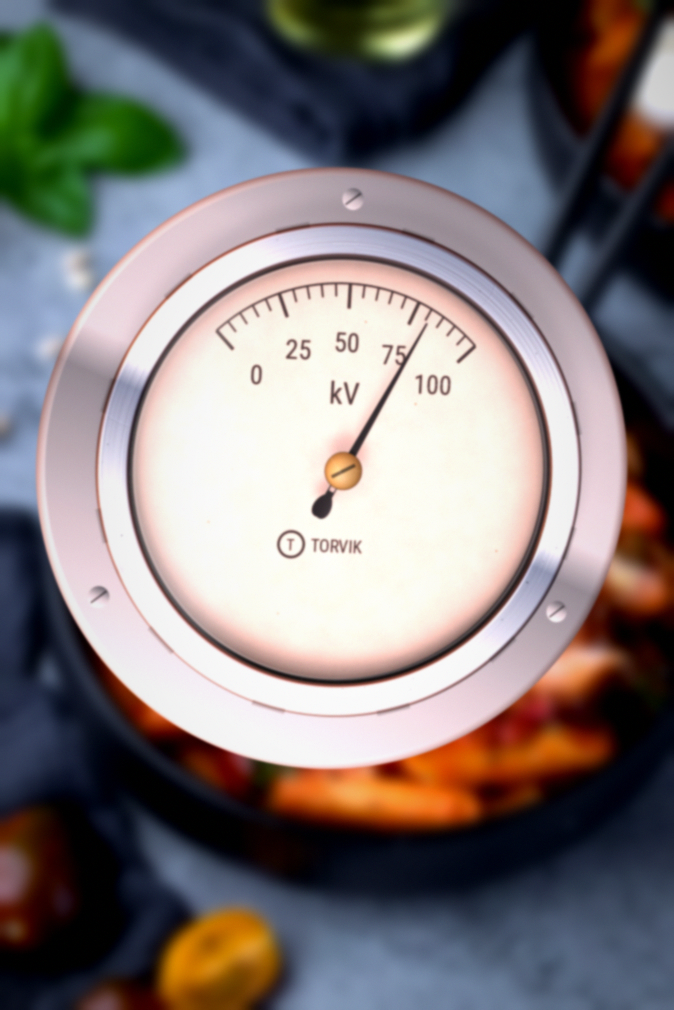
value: **80** kV
